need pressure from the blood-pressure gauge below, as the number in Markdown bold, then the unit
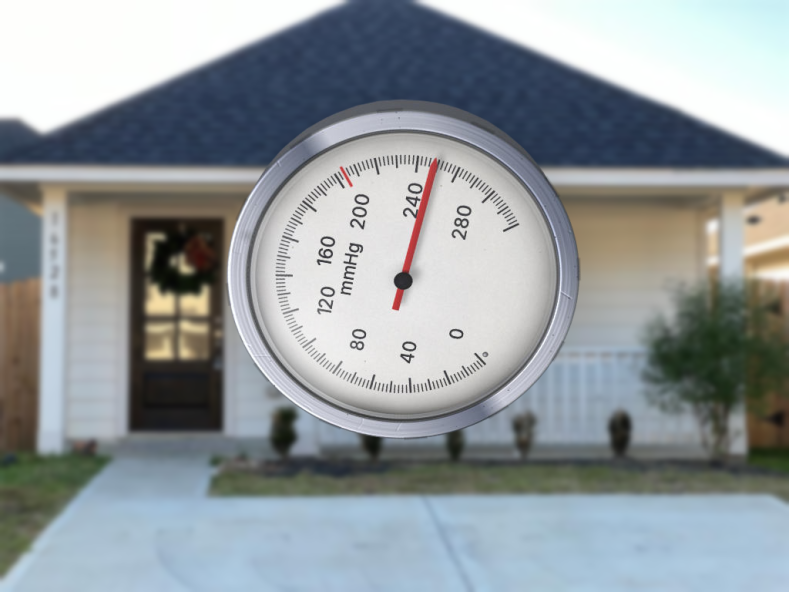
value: **248** mmHg
